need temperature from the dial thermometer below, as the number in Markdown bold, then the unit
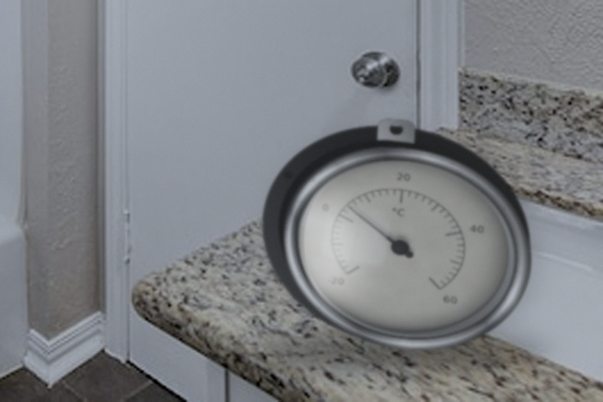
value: **4** °C
